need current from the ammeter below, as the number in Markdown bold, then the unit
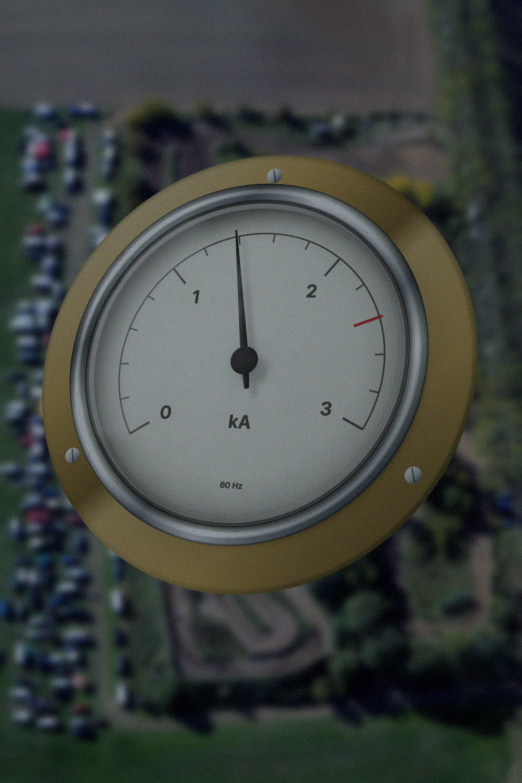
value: **1.4** kA
